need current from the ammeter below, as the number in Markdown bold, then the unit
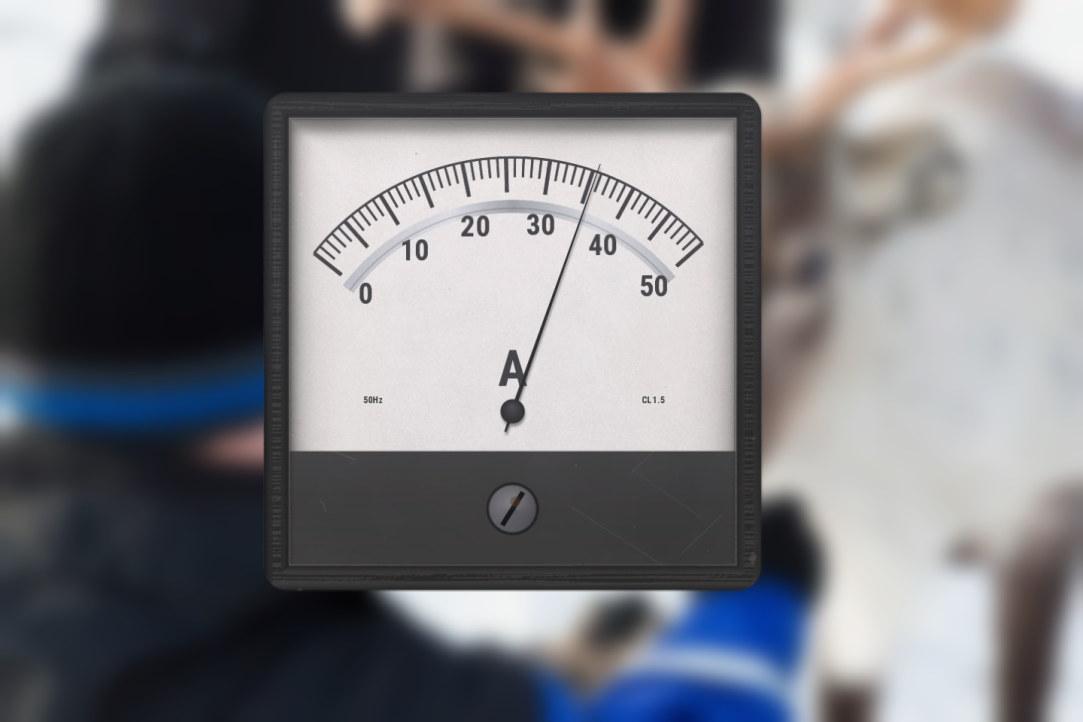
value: **35.5** A
